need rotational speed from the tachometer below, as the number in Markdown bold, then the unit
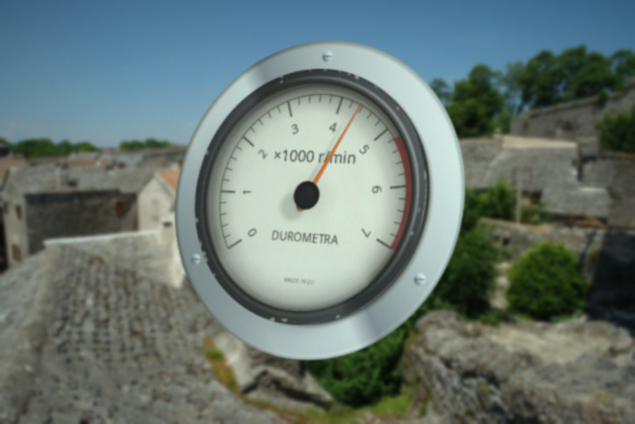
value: **4400** rpm
